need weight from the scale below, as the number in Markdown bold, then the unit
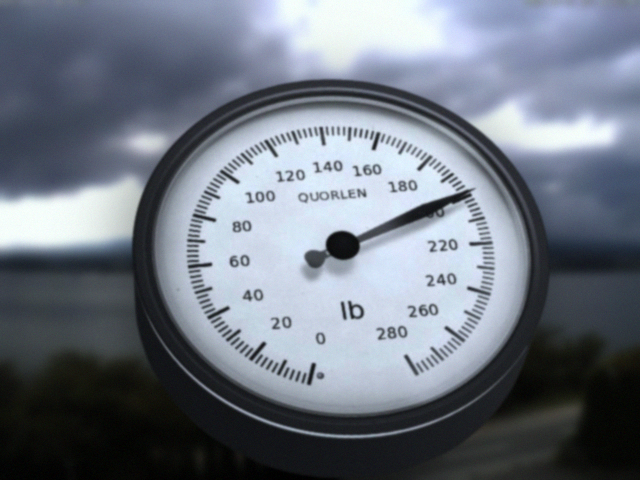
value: **200** lb
